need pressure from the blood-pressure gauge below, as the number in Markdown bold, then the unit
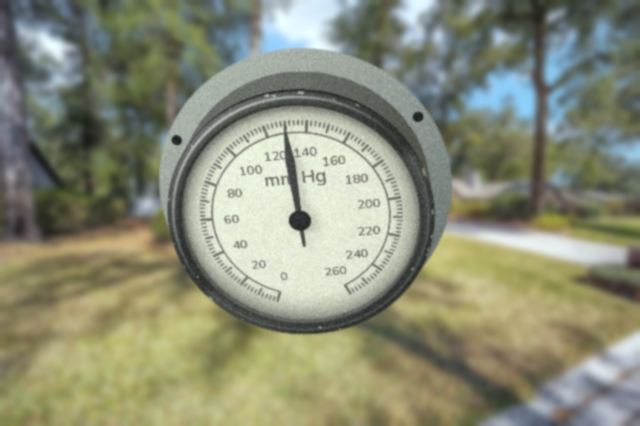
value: **130** mmHg
